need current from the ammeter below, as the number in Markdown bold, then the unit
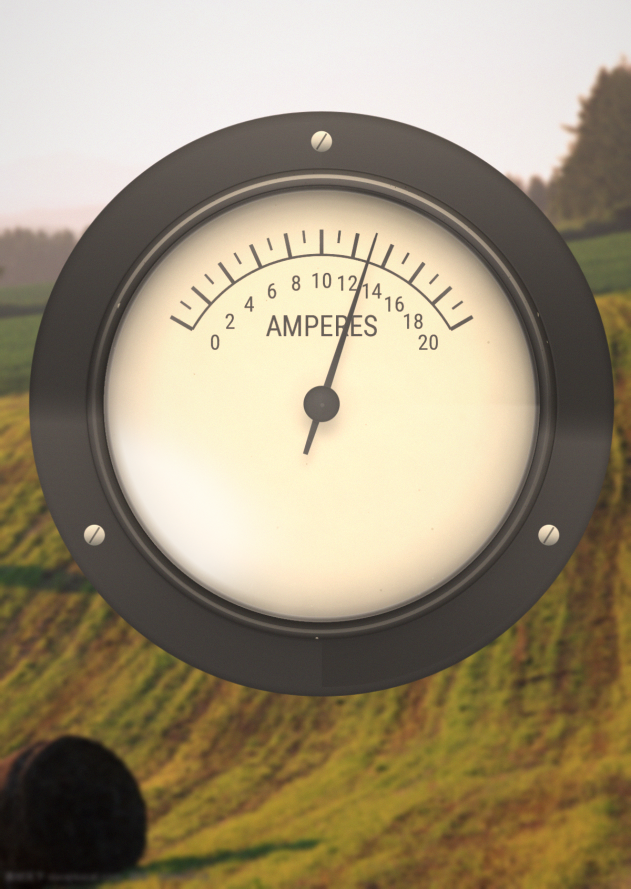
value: **13** A
